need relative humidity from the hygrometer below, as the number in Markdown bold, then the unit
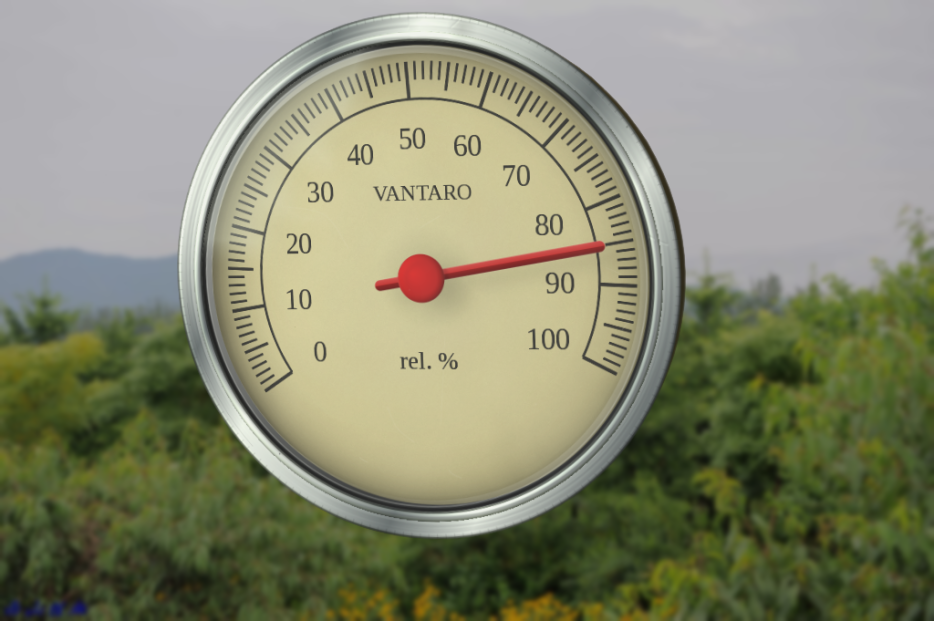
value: **85** %
